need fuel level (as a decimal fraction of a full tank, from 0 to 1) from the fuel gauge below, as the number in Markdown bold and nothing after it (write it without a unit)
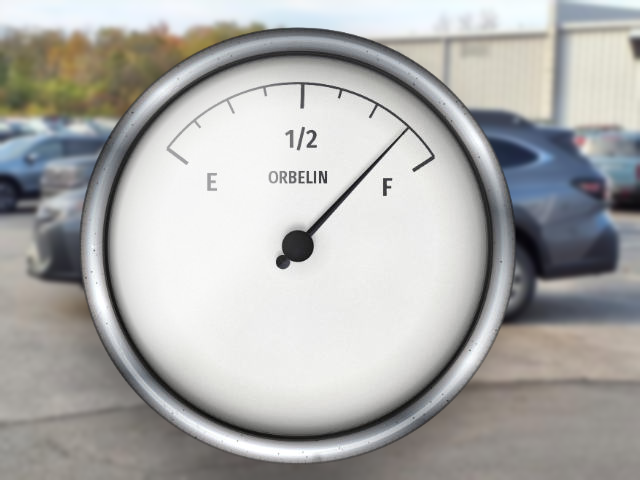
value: **0.875**
